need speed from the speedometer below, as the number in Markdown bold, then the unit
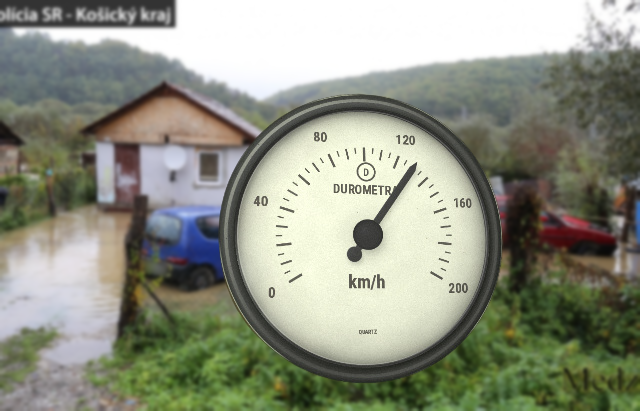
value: **130** km/h
